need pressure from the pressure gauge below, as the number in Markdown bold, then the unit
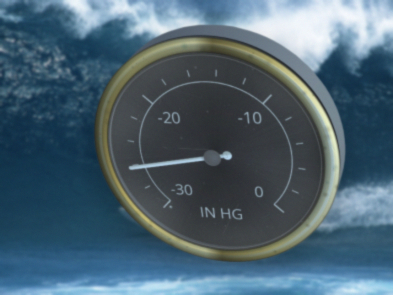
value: **-26** inHg
